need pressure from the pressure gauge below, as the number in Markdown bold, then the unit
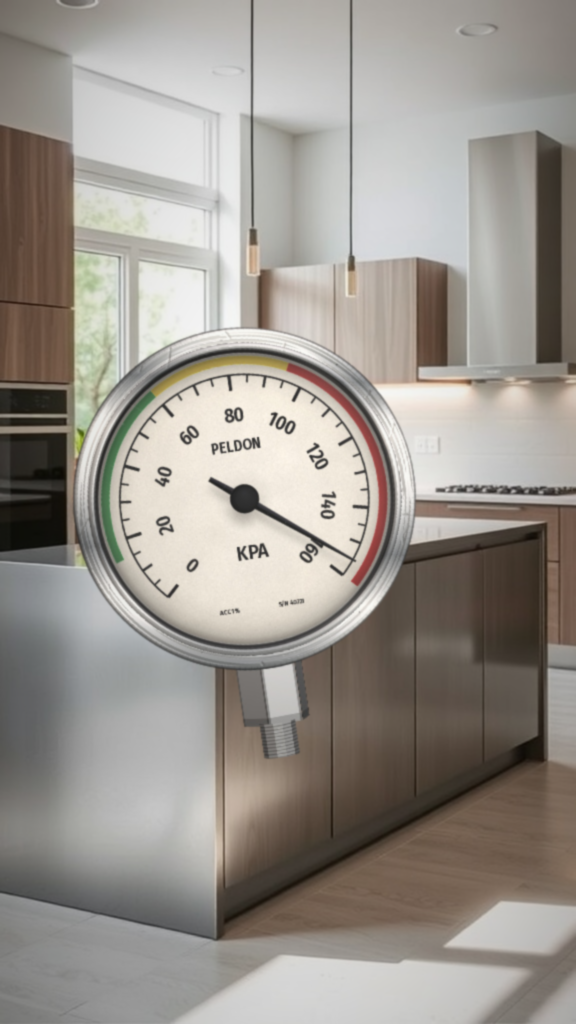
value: **155** kPa
